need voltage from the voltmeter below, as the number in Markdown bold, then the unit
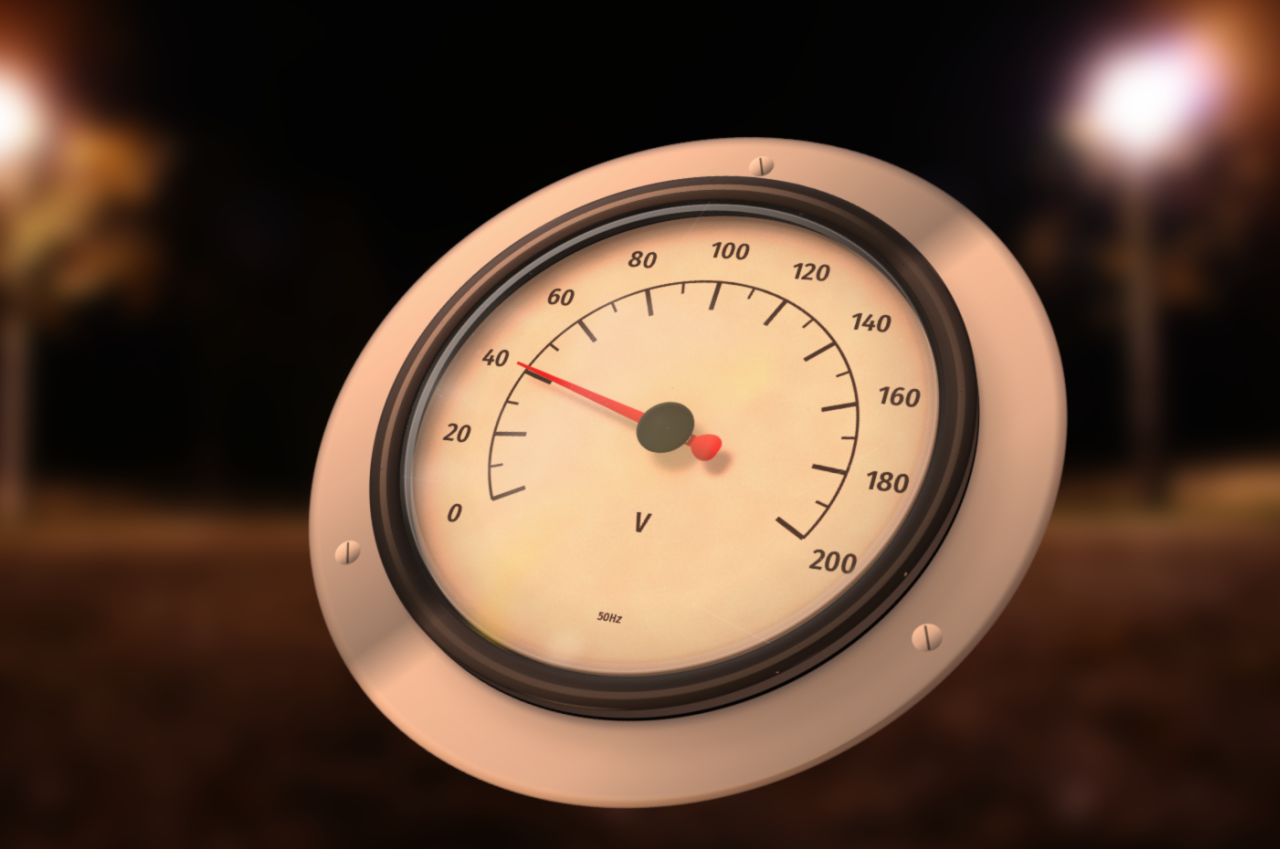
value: **40** V
